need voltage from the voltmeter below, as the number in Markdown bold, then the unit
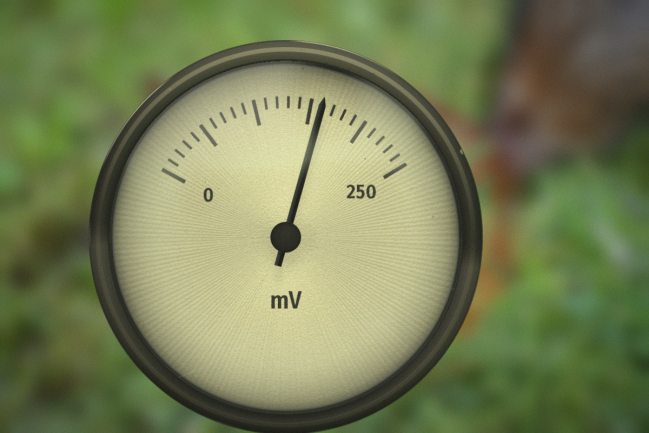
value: **160** mV
